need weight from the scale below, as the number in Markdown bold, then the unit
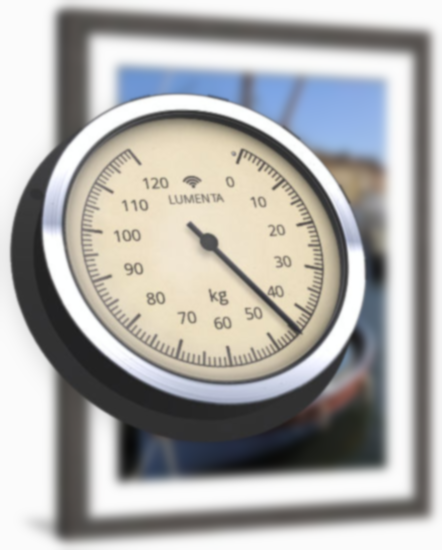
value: **45** kg
